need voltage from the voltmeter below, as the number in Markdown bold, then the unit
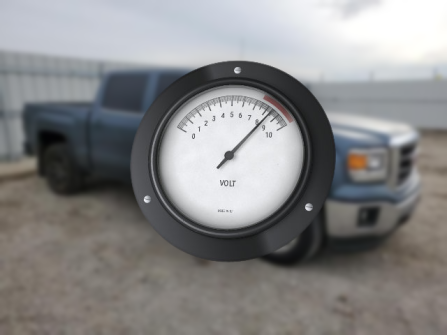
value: **8.5** V
